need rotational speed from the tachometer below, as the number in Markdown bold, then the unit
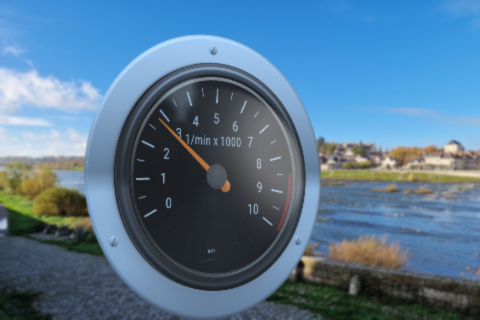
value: **2750** rpm
